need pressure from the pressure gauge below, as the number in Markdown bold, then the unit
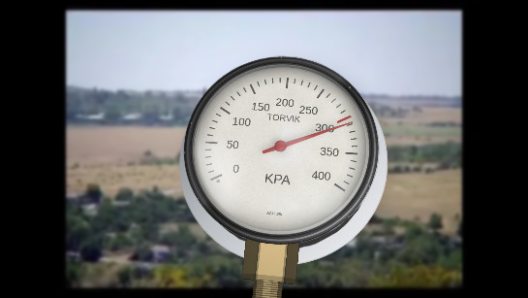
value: **310** kPa
